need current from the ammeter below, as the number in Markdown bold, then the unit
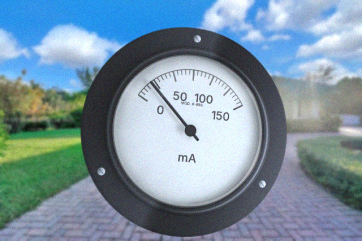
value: **20** mA
